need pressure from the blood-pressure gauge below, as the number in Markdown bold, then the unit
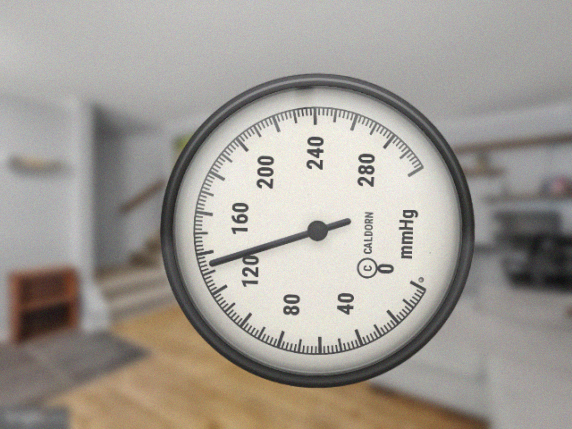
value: **134** mmHg
